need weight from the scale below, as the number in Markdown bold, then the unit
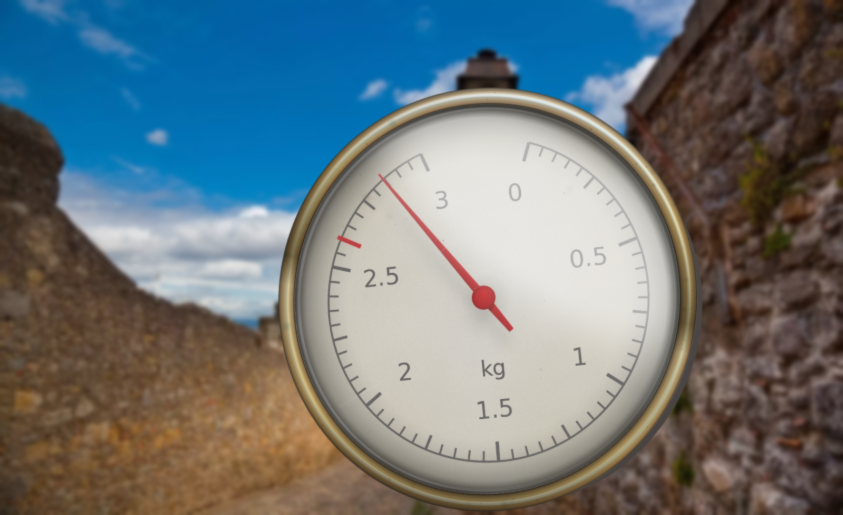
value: **2.85** kg
